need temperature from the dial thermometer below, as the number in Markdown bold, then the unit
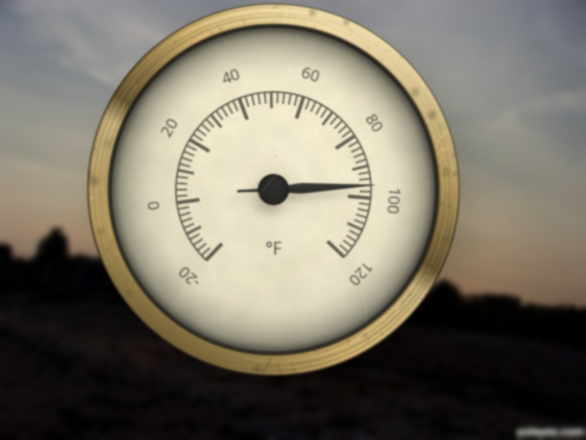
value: **96** °F
